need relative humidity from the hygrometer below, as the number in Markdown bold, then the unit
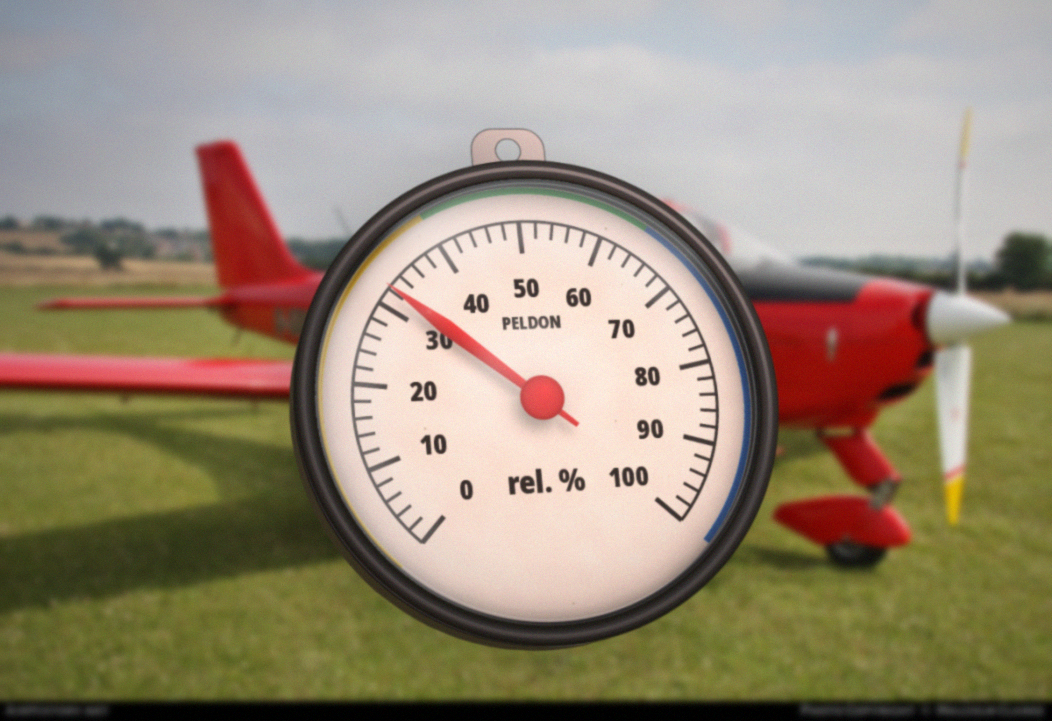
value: **32** %
